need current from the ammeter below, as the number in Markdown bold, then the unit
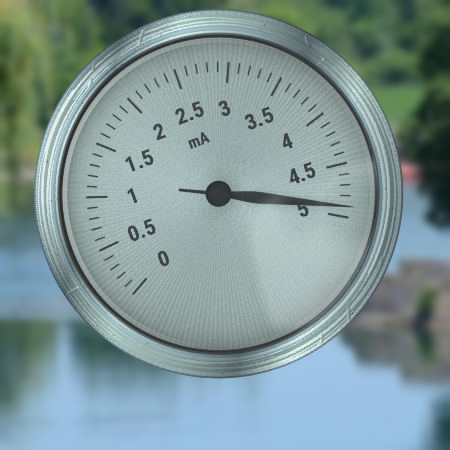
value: **4.9** mA
